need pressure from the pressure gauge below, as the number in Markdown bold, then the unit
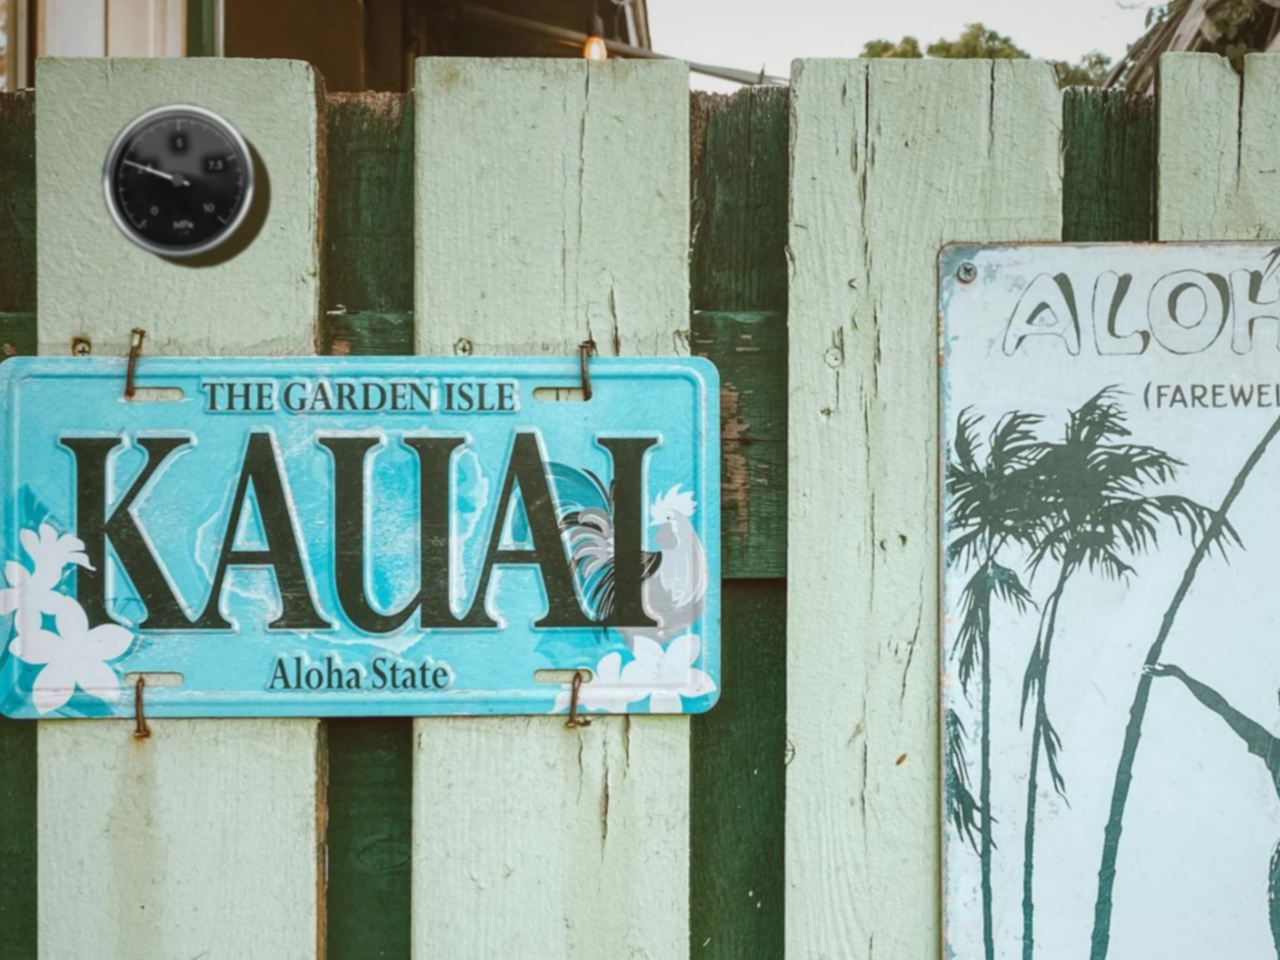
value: **2.5** MPa
